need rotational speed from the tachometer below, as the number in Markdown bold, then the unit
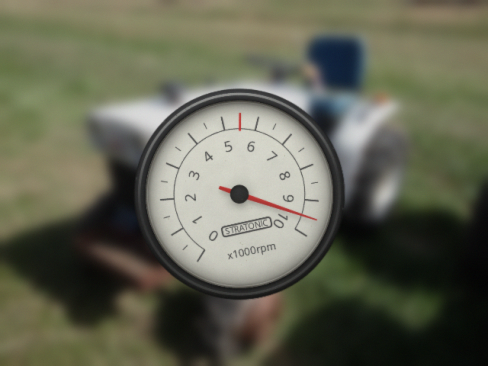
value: **9500** rpm
